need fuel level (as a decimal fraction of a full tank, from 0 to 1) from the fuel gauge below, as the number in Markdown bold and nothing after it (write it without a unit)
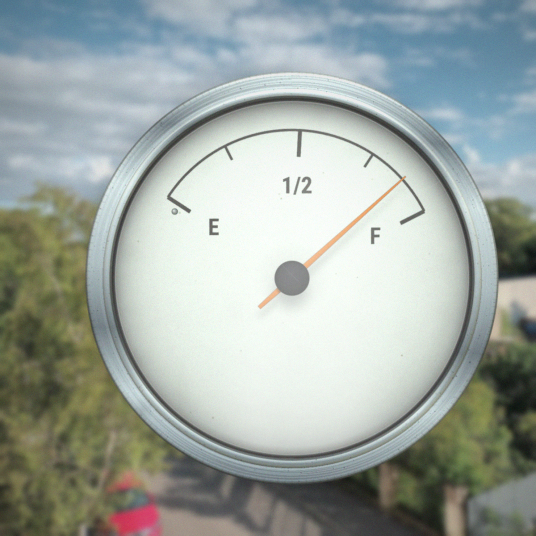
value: **0.875**
